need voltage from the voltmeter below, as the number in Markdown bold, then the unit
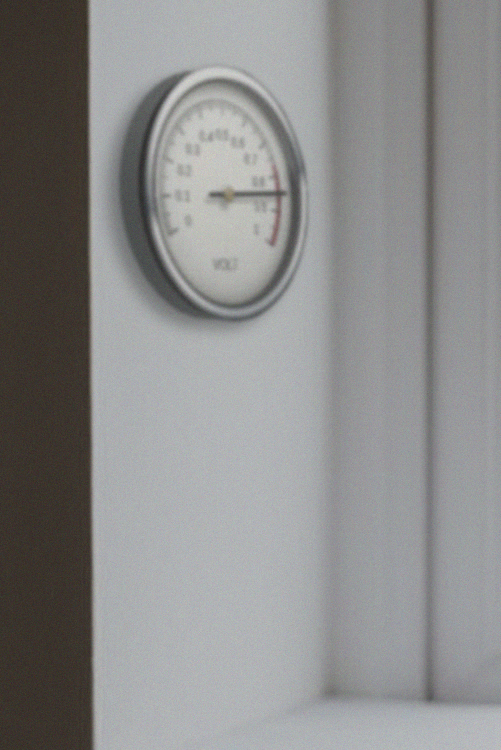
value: **0.85** V
